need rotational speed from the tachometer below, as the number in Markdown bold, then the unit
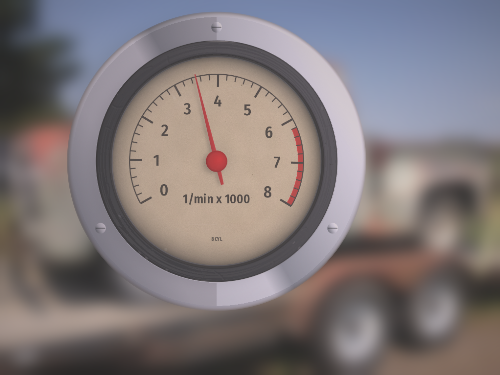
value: **3500** rpm
